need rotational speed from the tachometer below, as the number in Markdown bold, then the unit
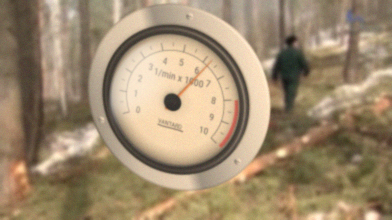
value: **6250** rpm
